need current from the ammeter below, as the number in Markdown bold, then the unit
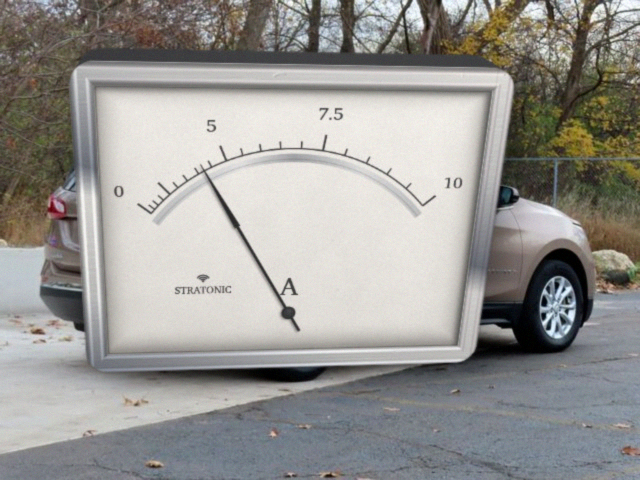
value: **4.25** A
